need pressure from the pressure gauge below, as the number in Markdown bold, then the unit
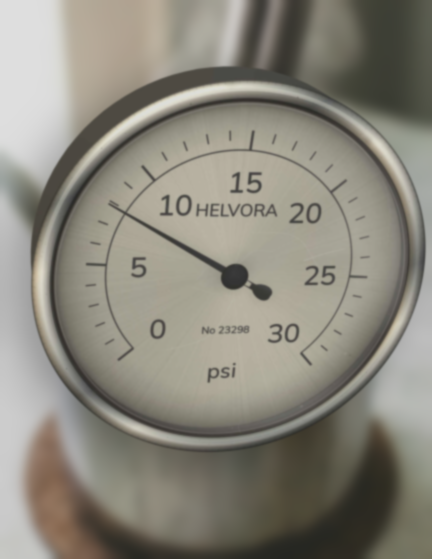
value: **8** psi
